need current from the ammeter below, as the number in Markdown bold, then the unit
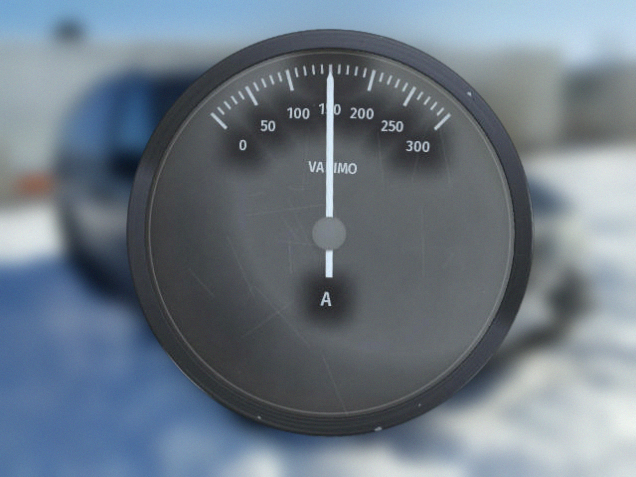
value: **150** A
